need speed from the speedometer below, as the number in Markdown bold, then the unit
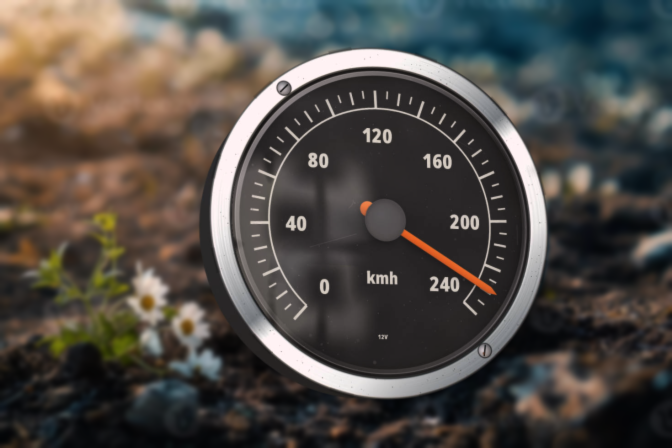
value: **230** km/h
